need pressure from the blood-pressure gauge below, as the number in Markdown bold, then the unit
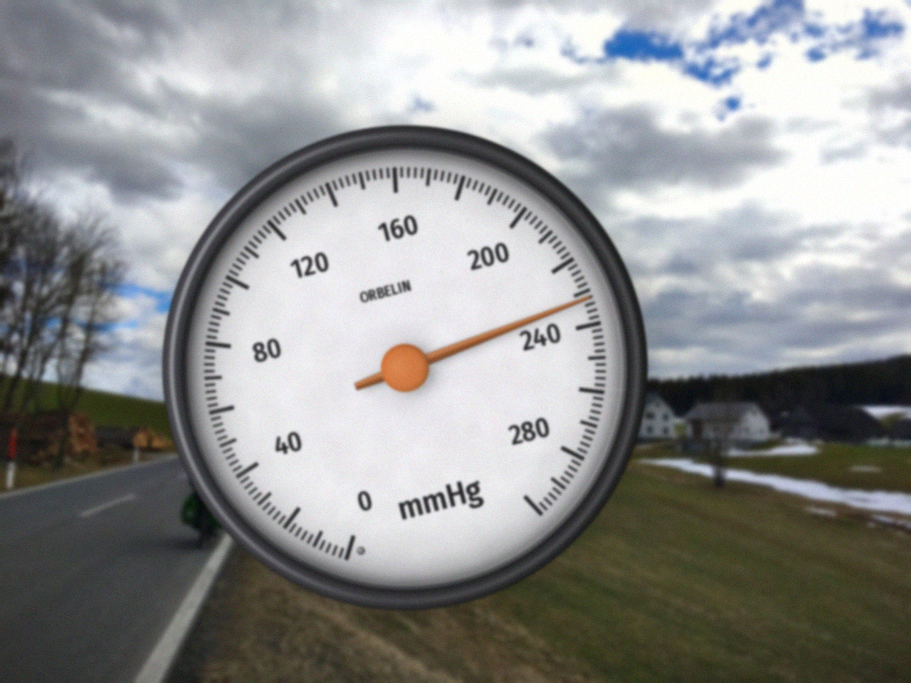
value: **232** mmHg
